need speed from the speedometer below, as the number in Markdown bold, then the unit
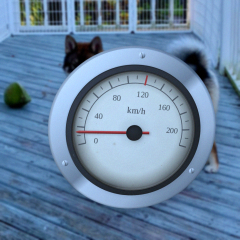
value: **15** km/h
